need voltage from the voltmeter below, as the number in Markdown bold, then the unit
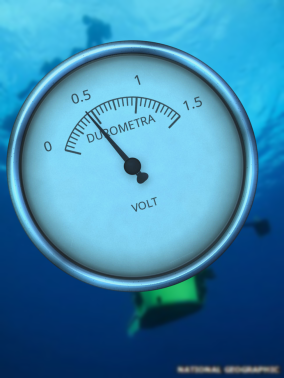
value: **0.45** V
